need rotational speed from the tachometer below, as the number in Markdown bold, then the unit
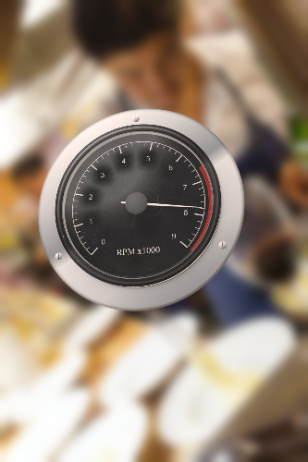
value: **7800** rpm
